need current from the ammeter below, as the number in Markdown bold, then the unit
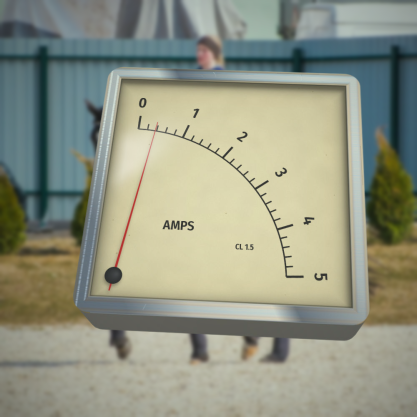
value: **0.4** A
